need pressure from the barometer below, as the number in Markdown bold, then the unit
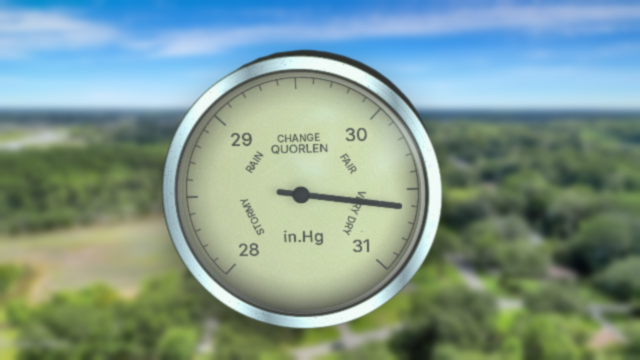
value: **30.6** inHg
